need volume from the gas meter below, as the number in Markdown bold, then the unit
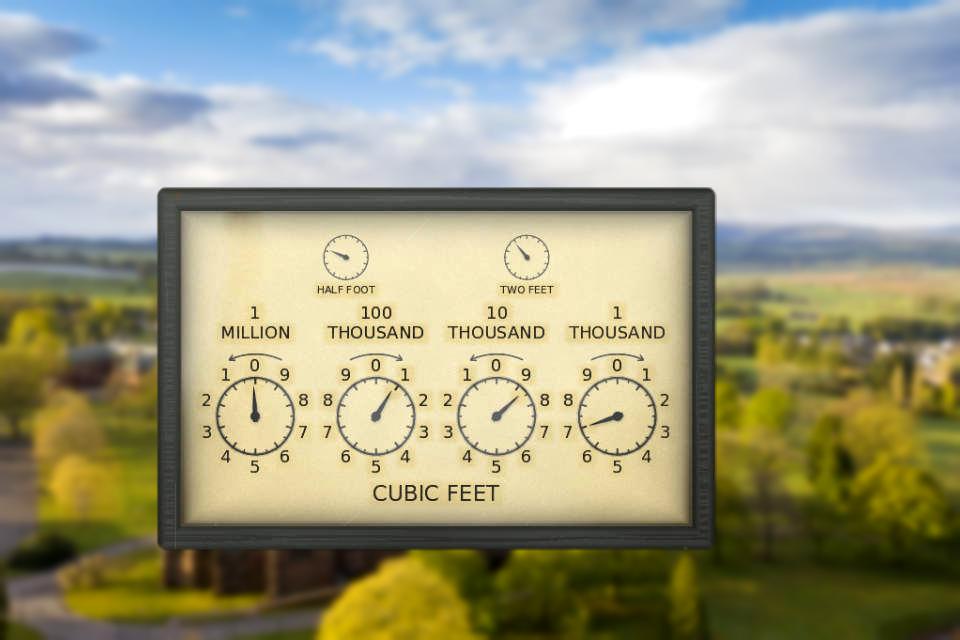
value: **8700** ft³
